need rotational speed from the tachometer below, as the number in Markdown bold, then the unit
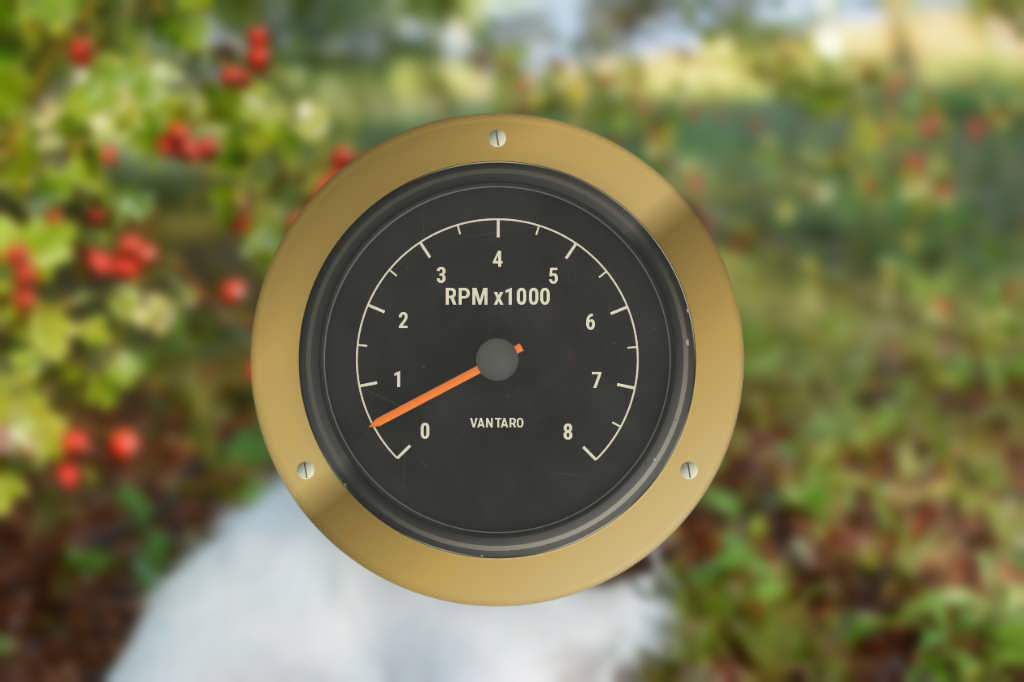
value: **500** rpm
